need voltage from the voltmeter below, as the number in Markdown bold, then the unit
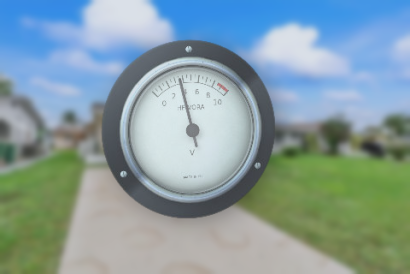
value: **3.5** V
